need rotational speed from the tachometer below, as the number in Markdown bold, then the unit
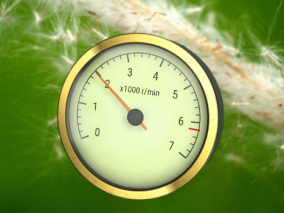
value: **2000** rpm
